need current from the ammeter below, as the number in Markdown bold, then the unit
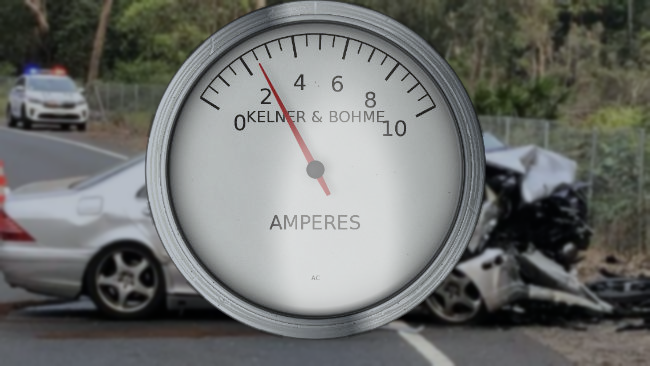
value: **2.5** A
